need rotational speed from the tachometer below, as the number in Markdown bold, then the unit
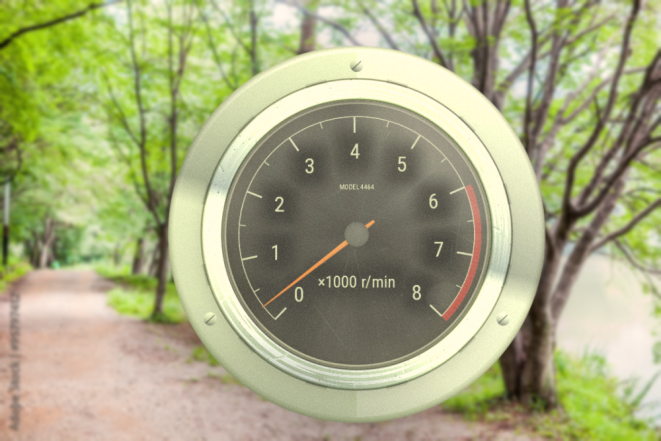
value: **250** rpm
